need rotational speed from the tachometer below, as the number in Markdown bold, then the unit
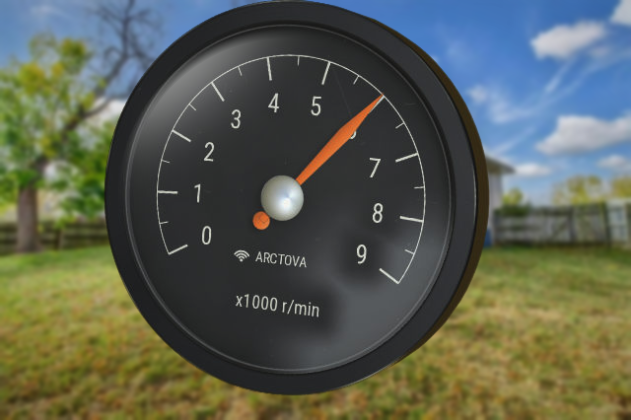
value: **6000** rpm
